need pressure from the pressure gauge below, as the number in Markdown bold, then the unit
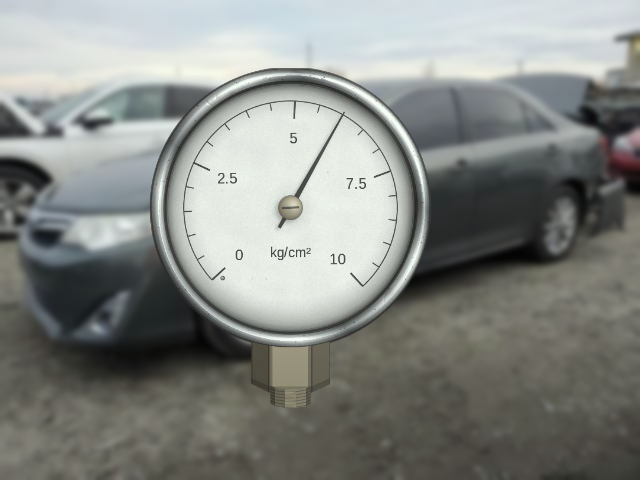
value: **6** kg/cm²
